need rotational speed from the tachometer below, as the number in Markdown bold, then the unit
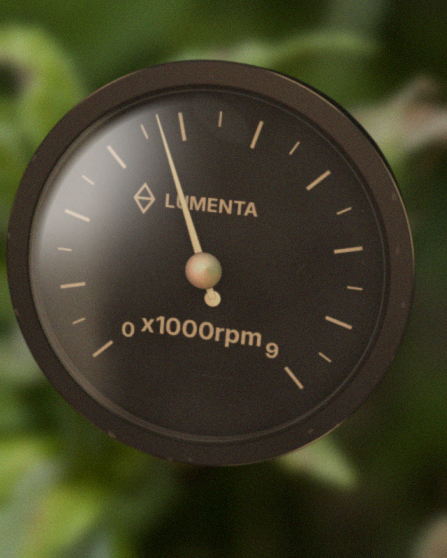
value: **3750** rpm
